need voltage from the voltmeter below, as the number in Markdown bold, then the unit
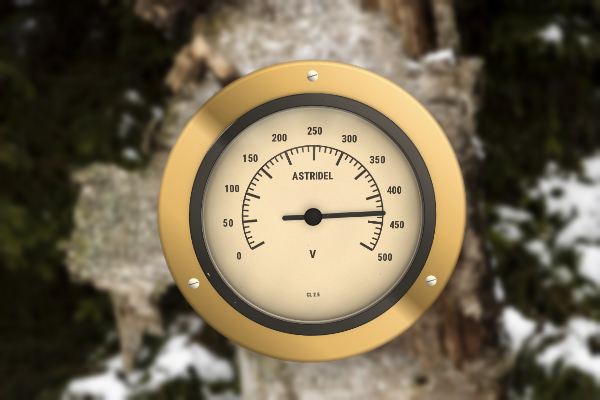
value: **430** V
